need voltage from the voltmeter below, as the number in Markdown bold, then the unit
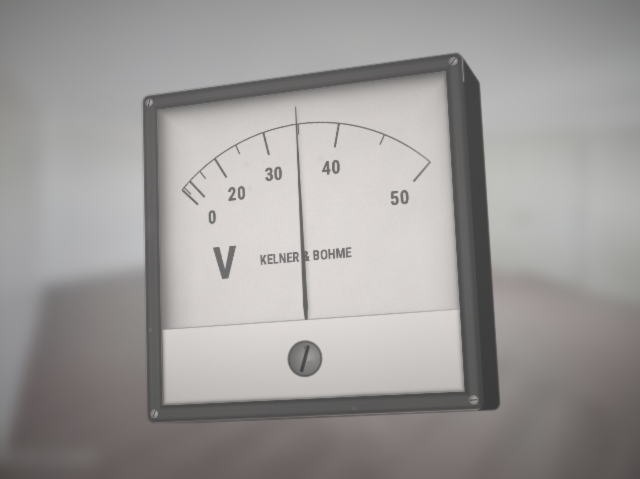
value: **35** V
